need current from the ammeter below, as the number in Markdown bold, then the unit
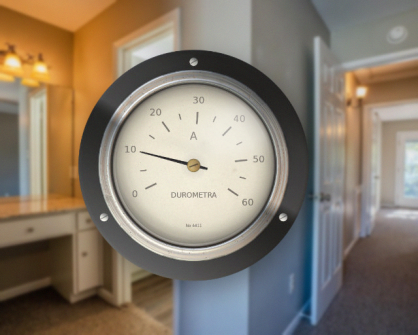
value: **10** A
